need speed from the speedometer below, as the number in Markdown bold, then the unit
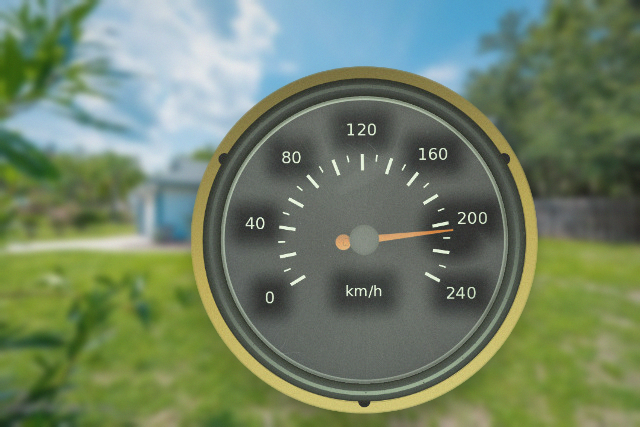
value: **205** km/h
